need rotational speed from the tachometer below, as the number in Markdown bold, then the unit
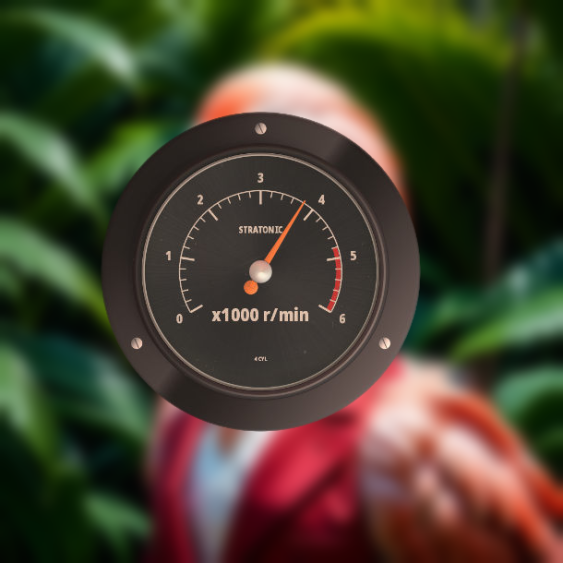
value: **3800** rpm
